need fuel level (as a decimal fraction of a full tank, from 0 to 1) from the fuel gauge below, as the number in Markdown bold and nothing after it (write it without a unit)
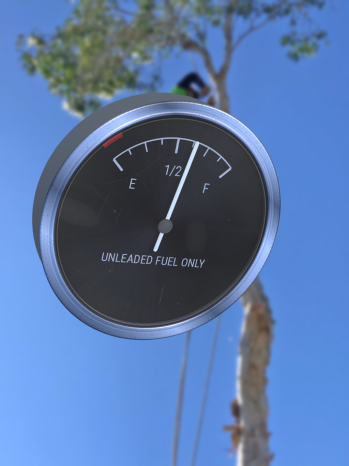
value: **0.625**
